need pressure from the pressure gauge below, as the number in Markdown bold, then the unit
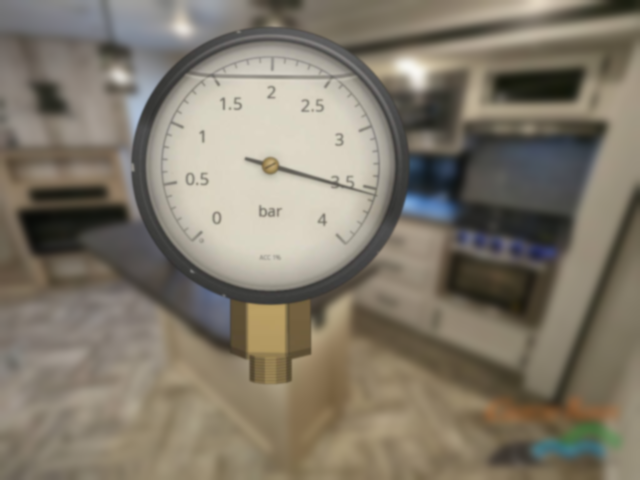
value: **3.55** bar
